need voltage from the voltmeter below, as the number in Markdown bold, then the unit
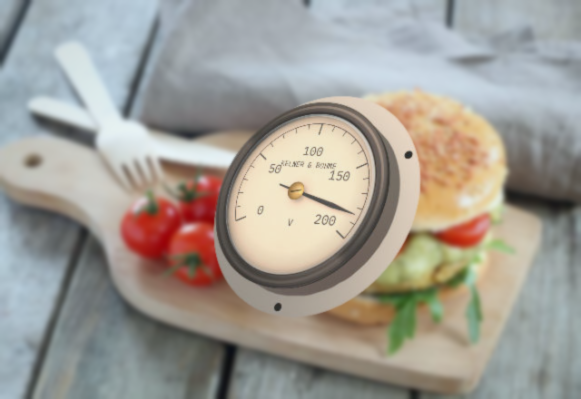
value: **185** V
